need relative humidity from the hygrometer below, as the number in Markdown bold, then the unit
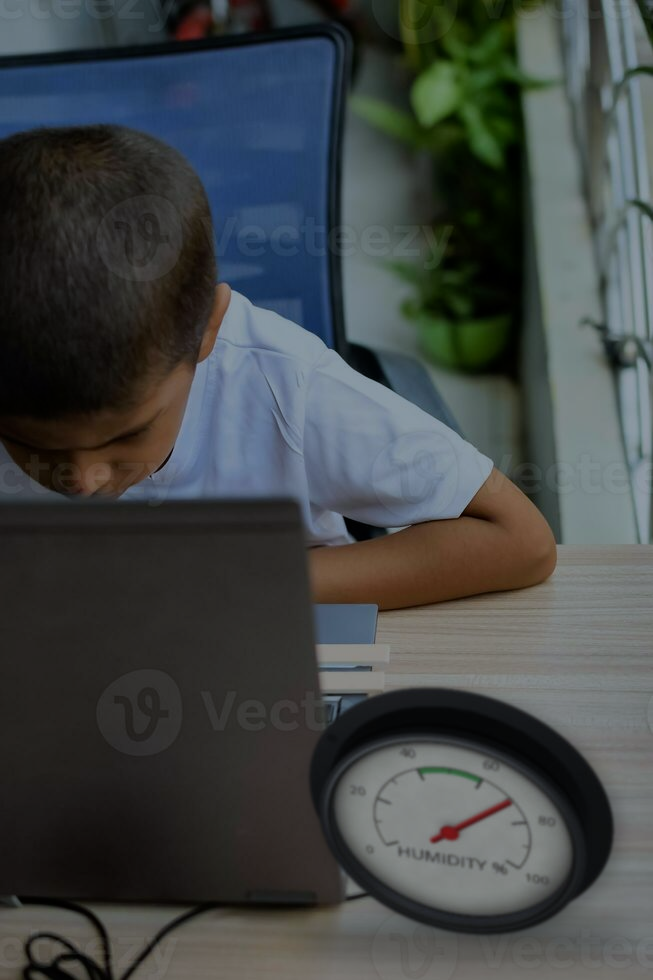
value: **70** %
